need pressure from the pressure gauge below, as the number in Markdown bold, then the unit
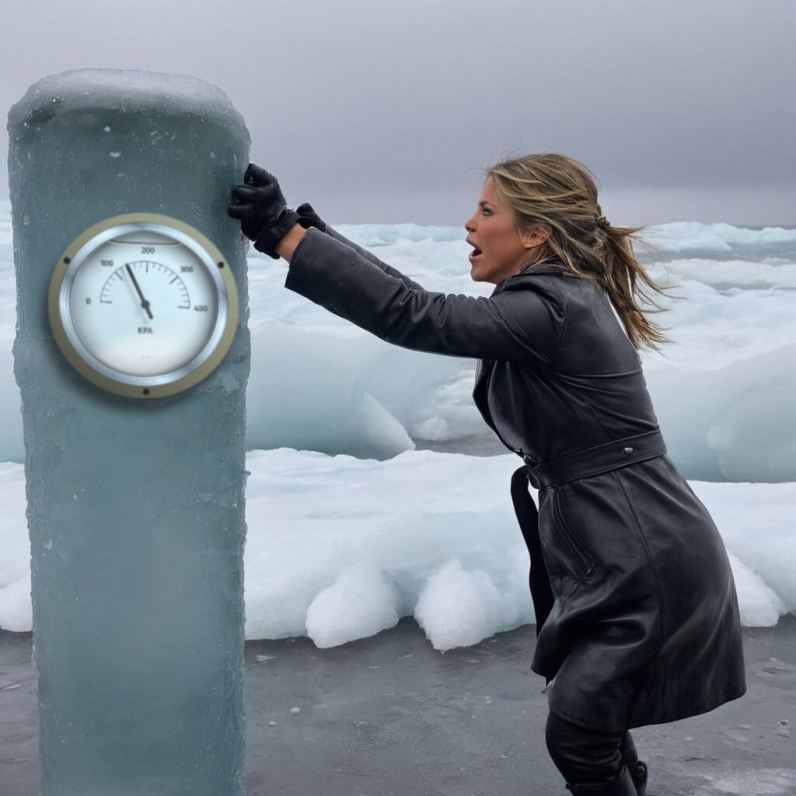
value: **140** kPa
